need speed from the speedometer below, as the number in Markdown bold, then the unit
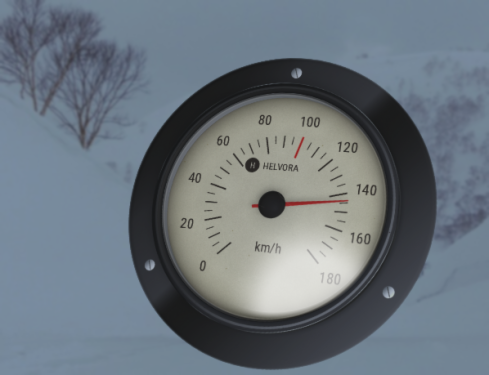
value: **145** km/h
